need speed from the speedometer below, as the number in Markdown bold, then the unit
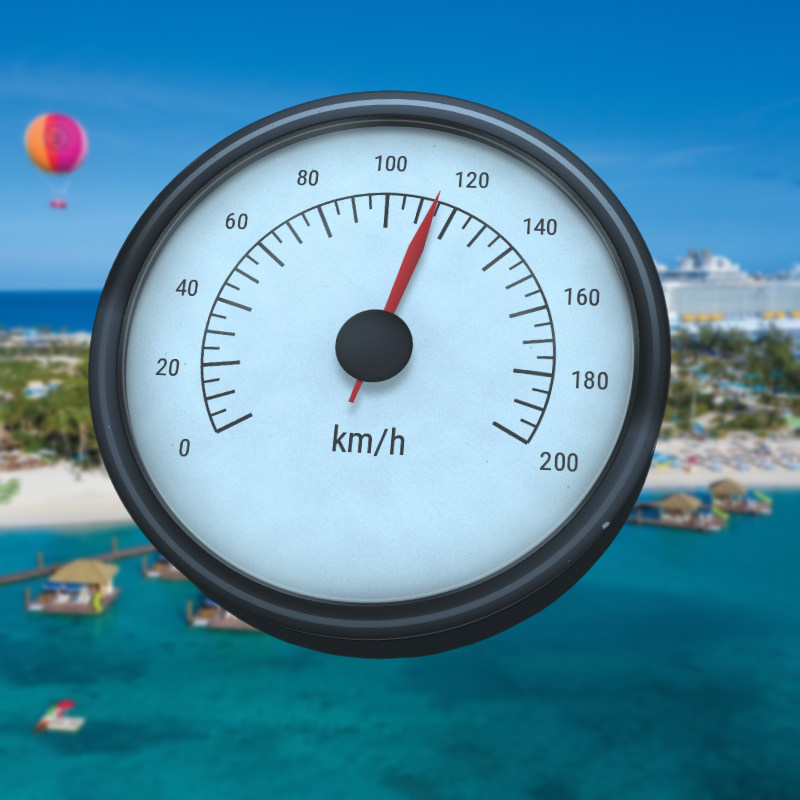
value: **115** km/h
